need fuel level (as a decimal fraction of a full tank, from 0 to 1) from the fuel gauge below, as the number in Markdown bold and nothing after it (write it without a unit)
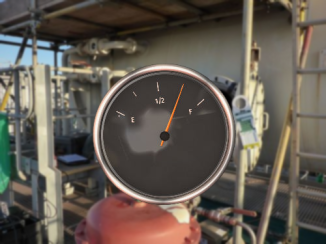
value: **0.75**
